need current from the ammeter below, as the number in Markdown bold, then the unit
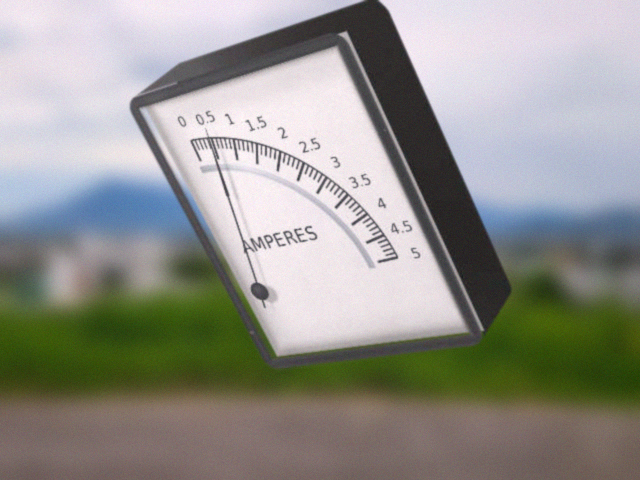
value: **0.5** A
